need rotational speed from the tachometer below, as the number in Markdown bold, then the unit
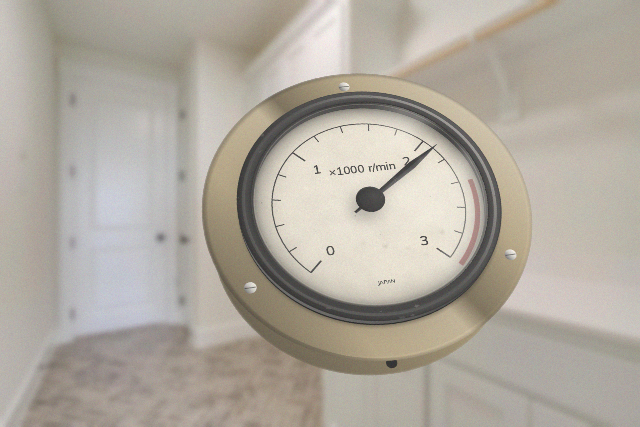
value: **2100** rpm
